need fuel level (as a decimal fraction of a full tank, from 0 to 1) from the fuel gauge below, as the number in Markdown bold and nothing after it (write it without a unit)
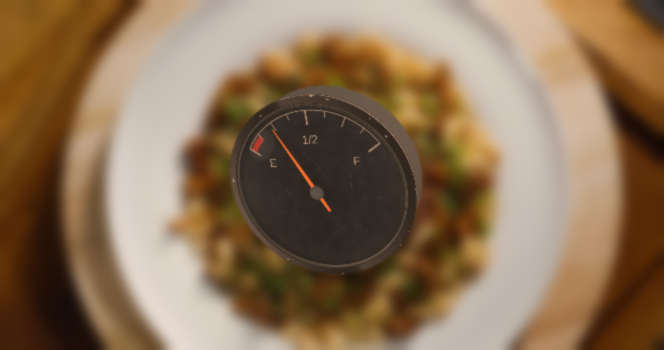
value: **0.25**
